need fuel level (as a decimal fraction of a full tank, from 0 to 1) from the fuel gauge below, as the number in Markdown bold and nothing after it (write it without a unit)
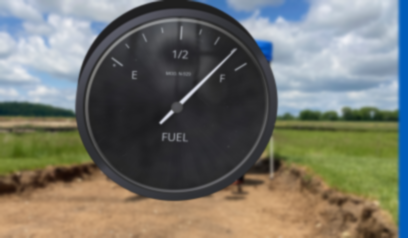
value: **0.875**
